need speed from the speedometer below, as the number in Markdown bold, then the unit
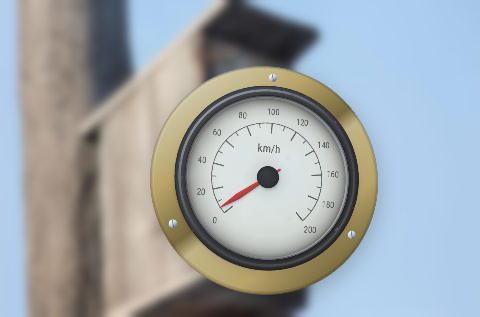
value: **5** km/h
